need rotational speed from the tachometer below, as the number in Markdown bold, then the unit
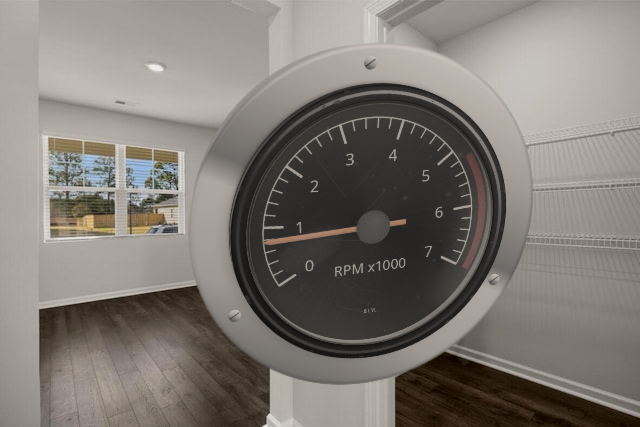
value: **800** rpm
